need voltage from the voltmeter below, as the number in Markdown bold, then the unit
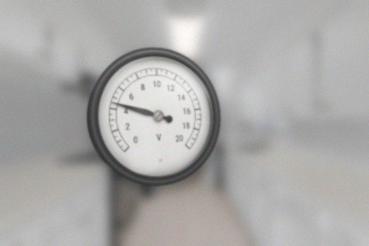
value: **4.5** V
